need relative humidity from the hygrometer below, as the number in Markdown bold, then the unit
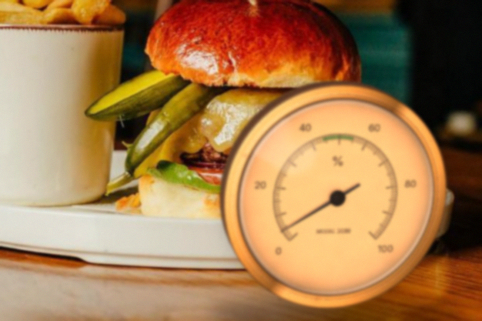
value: **5** %
